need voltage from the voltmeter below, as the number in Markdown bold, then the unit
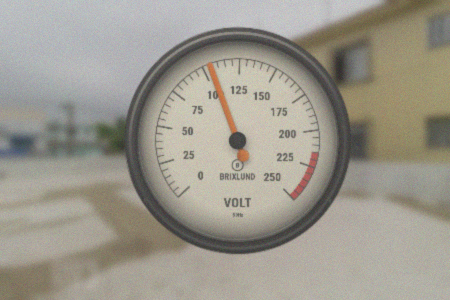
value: **105** V
